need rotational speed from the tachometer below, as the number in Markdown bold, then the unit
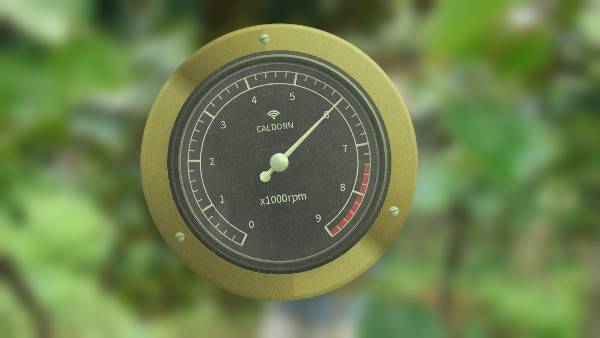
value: **6000** rpm
